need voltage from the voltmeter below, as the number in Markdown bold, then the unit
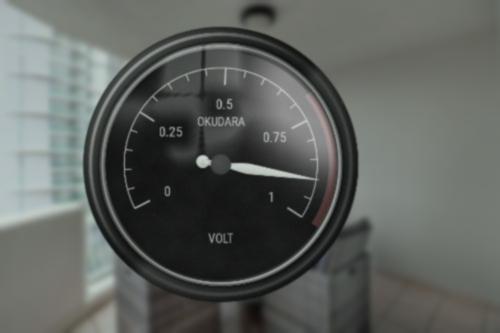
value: **0.9** V
